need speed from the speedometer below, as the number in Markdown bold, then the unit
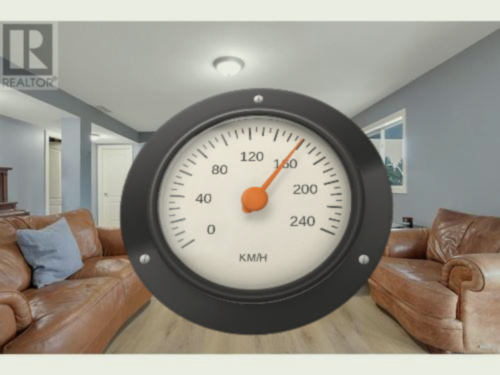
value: **160** km/h
